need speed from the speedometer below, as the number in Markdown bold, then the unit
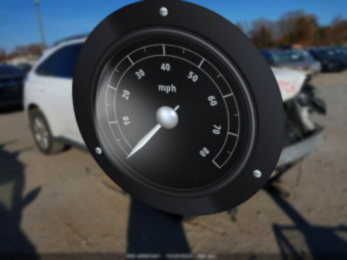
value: **0** mph
